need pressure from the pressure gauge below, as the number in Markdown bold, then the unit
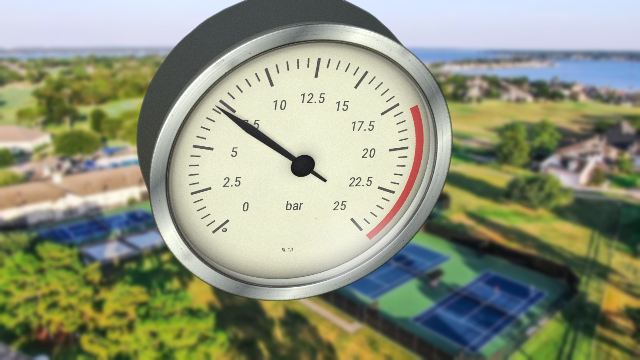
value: **7.25** bar
